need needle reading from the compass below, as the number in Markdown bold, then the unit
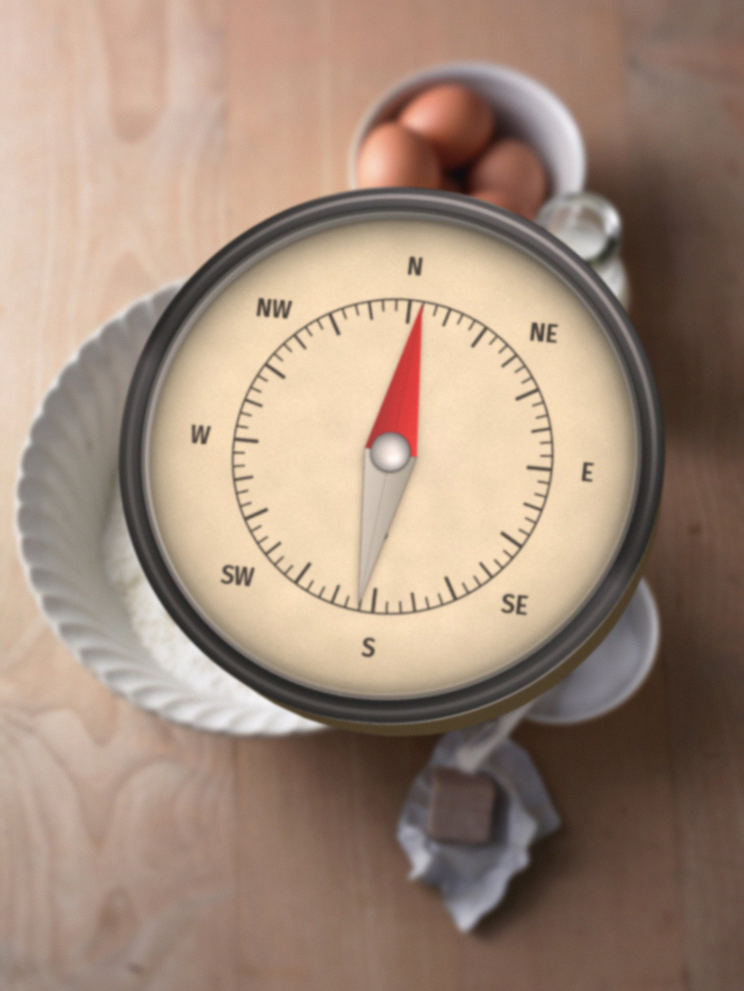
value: **5** °
